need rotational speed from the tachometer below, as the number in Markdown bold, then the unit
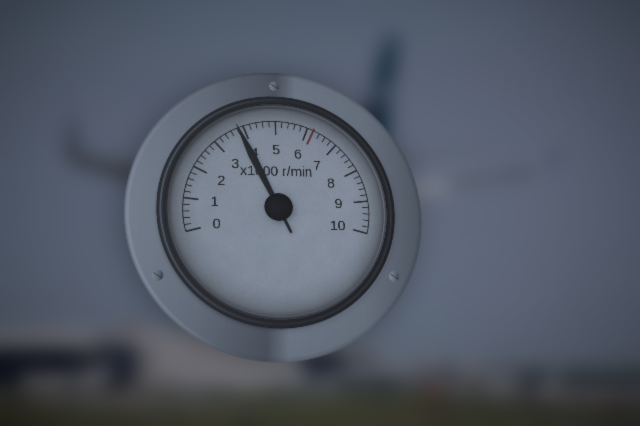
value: **3800** rpm
